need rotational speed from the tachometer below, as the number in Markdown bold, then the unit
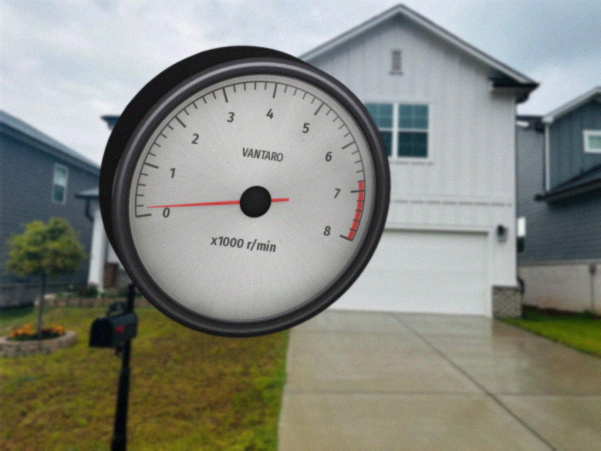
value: **200** rpm
